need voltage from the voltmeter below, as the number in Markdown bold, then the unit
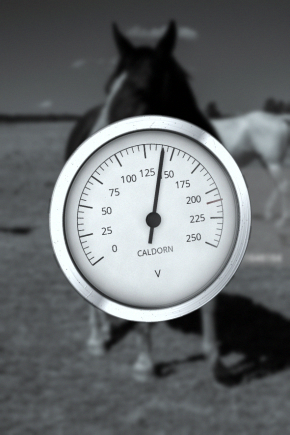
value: **140** V
